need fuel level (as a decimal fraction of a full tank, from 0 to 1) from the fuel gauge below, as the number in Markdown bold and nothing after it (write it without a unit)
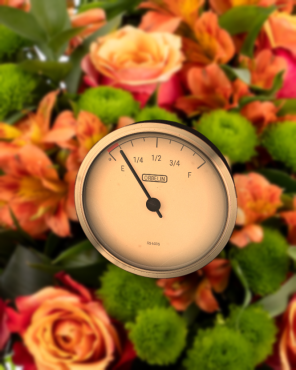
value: **0.125**
